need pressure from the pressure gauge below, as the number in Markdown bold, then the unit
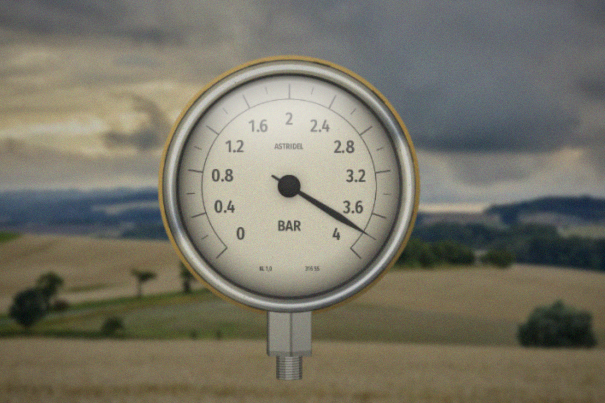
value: **3.8** bar
